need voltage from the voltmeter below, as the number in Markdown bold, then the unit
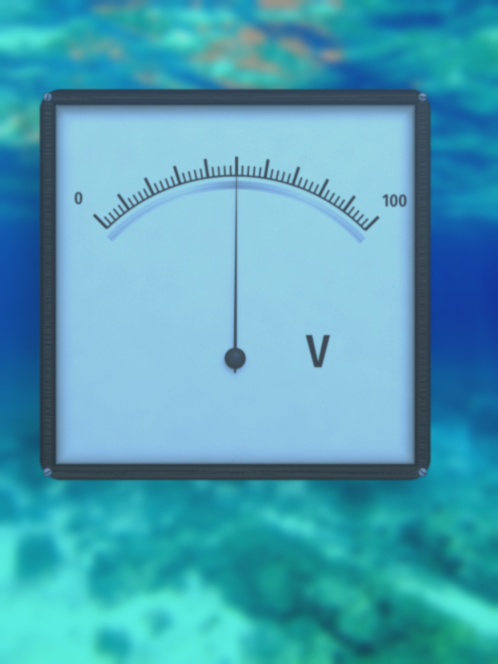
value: **50** V
